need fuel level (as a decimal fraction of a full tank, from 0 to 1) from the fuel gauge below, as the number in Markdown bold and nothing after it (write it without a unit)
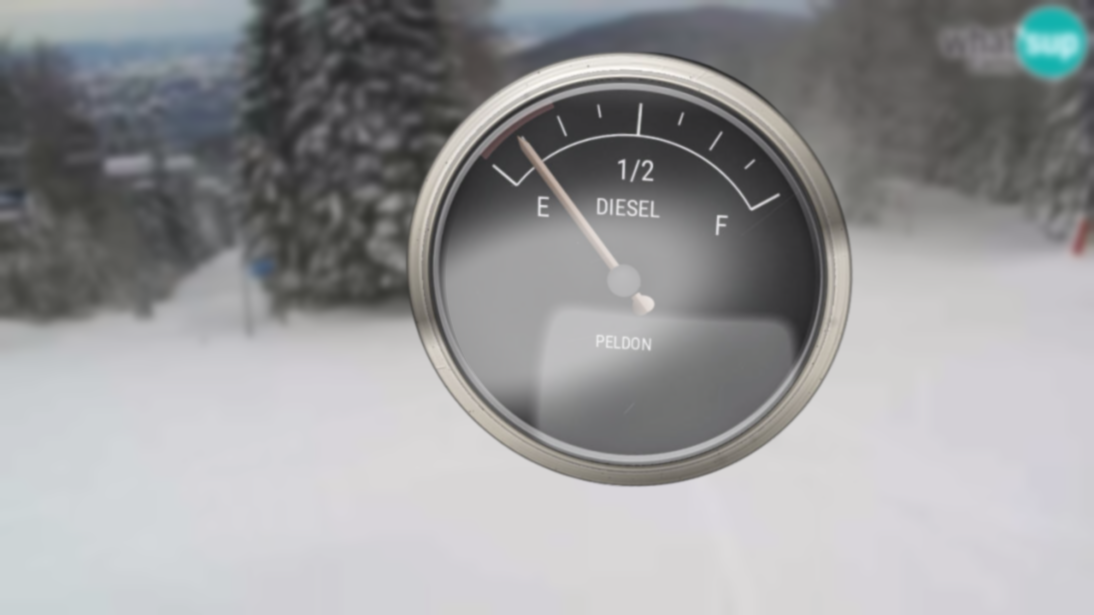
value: **0.125**
